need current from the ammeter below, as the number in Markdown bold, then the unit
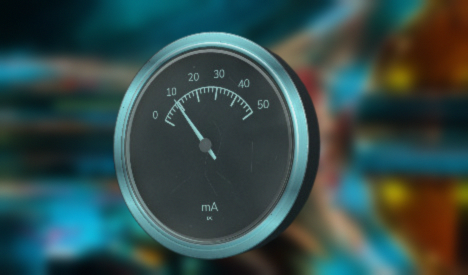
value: **10** mA
